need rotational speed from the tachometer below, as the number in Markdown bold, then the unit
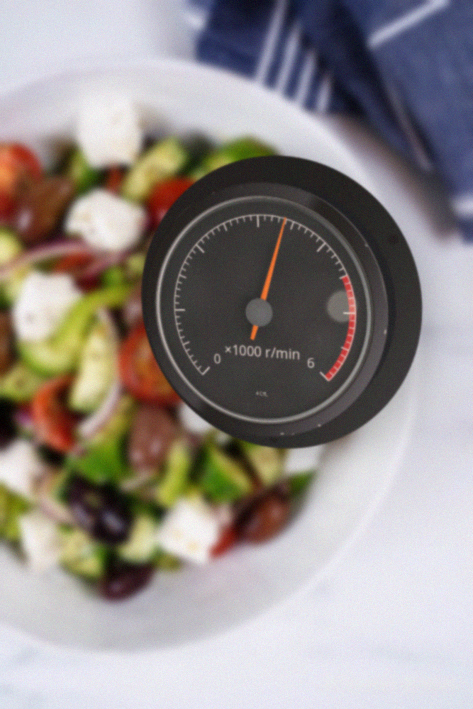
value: **3400** rpm
